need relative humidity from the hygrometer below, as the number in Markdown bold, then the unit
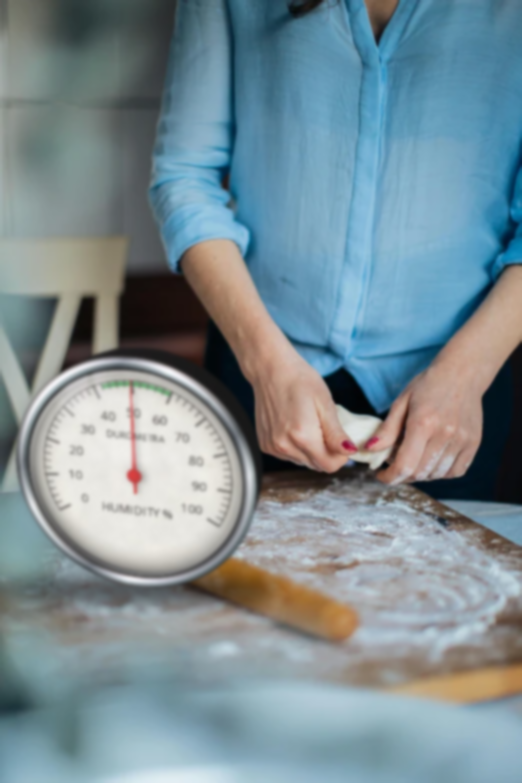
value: **50** %
